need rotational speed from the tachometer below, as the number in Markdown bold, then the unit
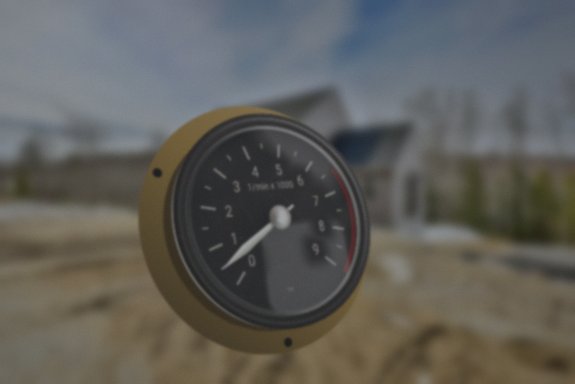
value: **500** rpm
